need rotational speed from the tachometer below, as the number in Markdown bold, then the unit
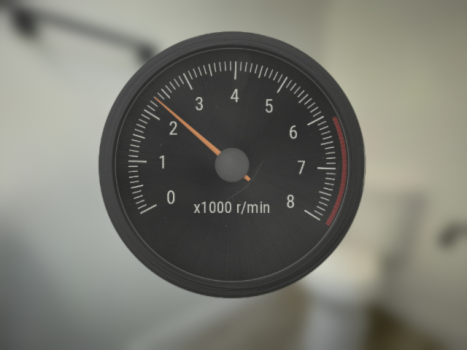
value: **2300** rpm
